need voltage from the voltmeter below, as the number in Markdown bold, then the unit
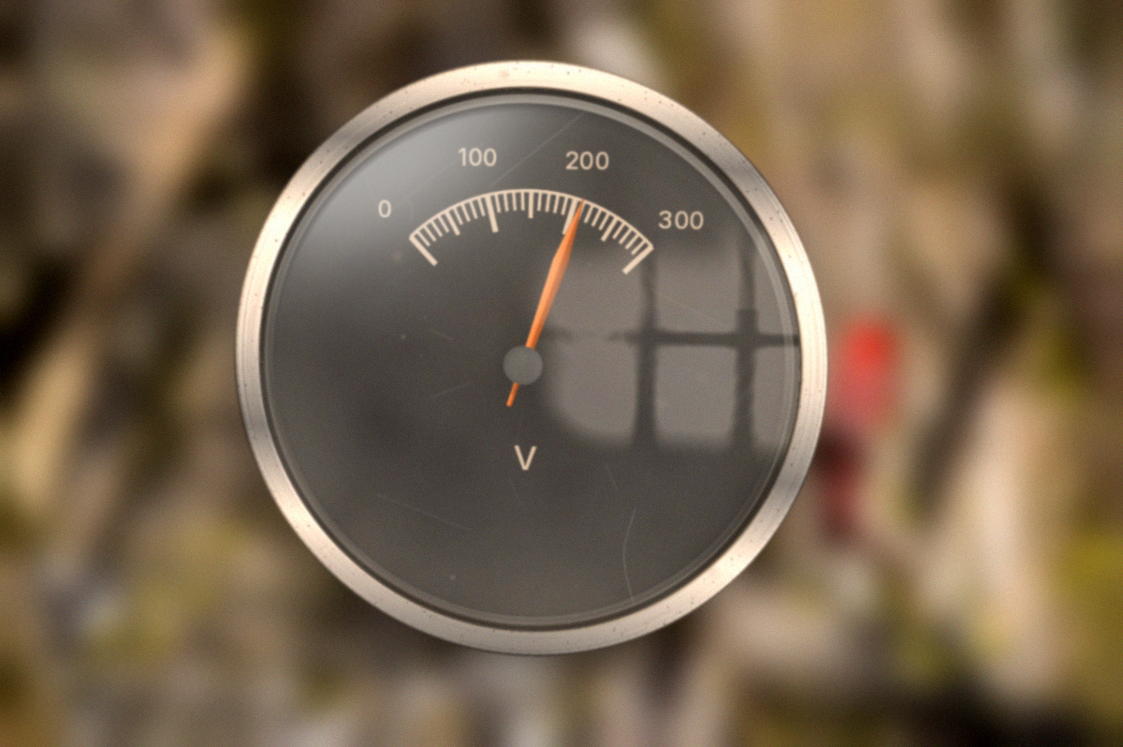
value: **210** V
